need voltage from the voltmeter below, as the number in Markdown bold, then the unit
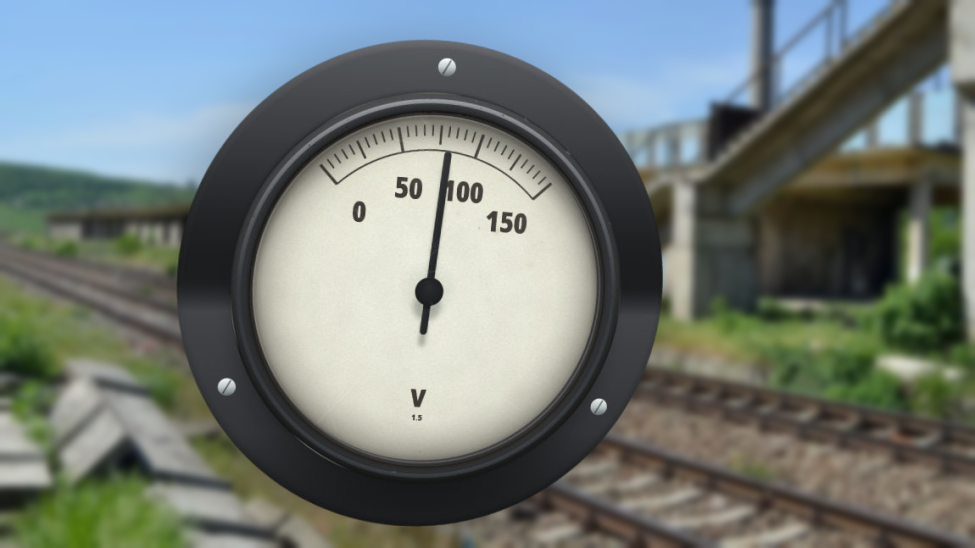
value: **80** V
